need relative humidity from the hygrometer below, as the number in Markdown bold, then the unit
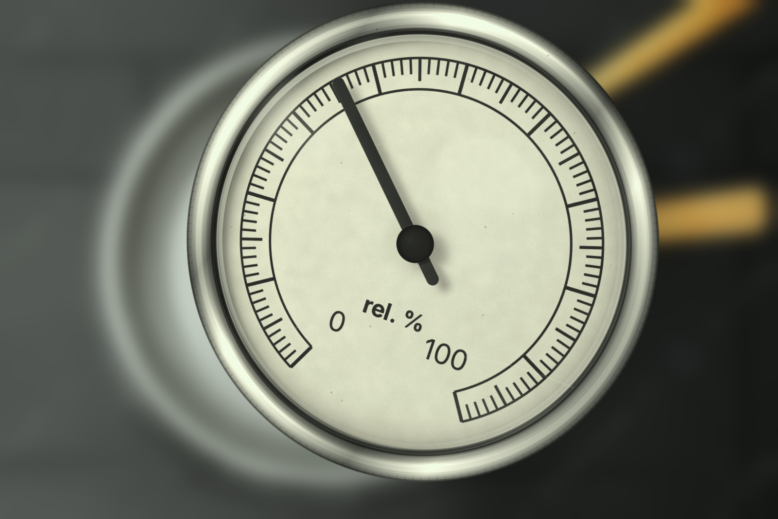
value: **36** %
